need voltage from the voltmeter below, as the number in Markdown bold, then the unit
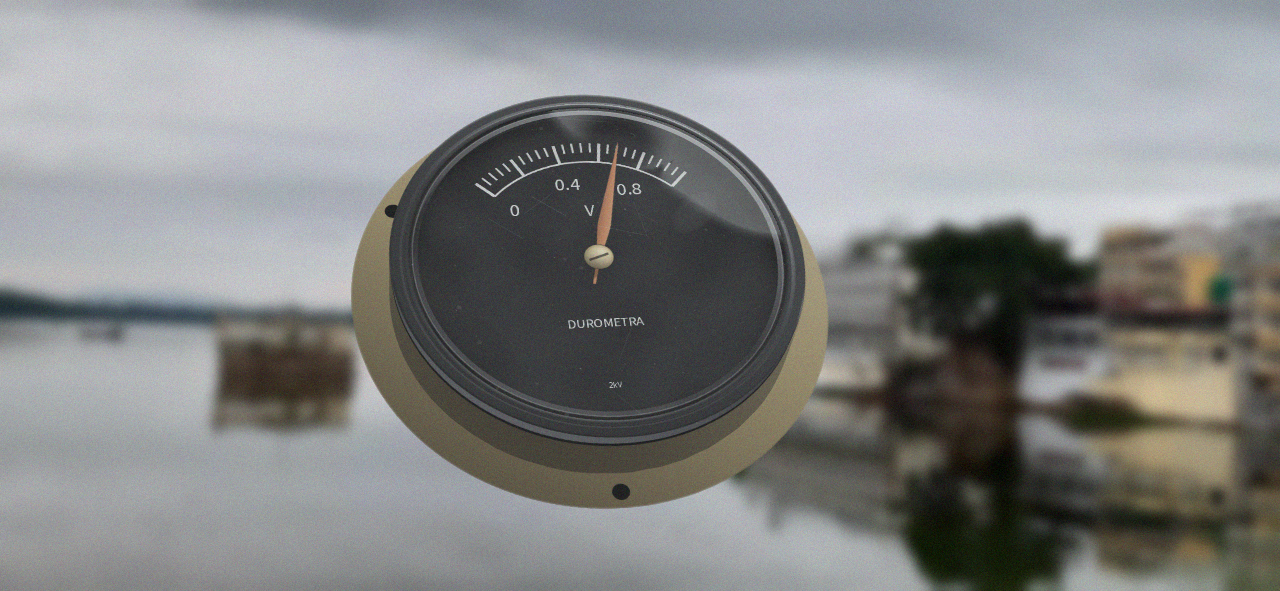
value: **0.68** V
